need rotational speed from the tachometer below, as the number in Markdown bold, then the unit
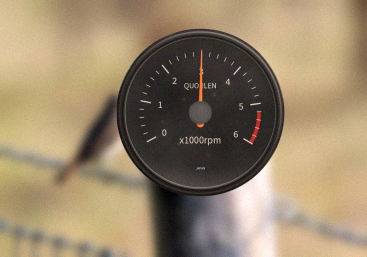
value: **3000** rpm
